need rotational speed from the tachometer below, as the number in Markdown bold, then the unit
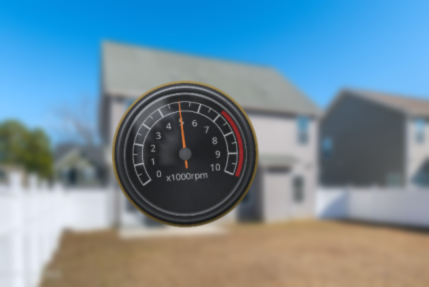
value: **5000** rpm
